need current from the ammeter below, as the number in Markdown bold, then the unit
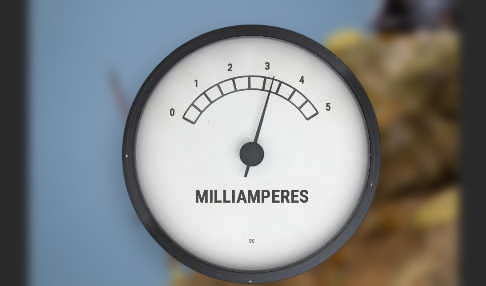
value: **3.25** mA
